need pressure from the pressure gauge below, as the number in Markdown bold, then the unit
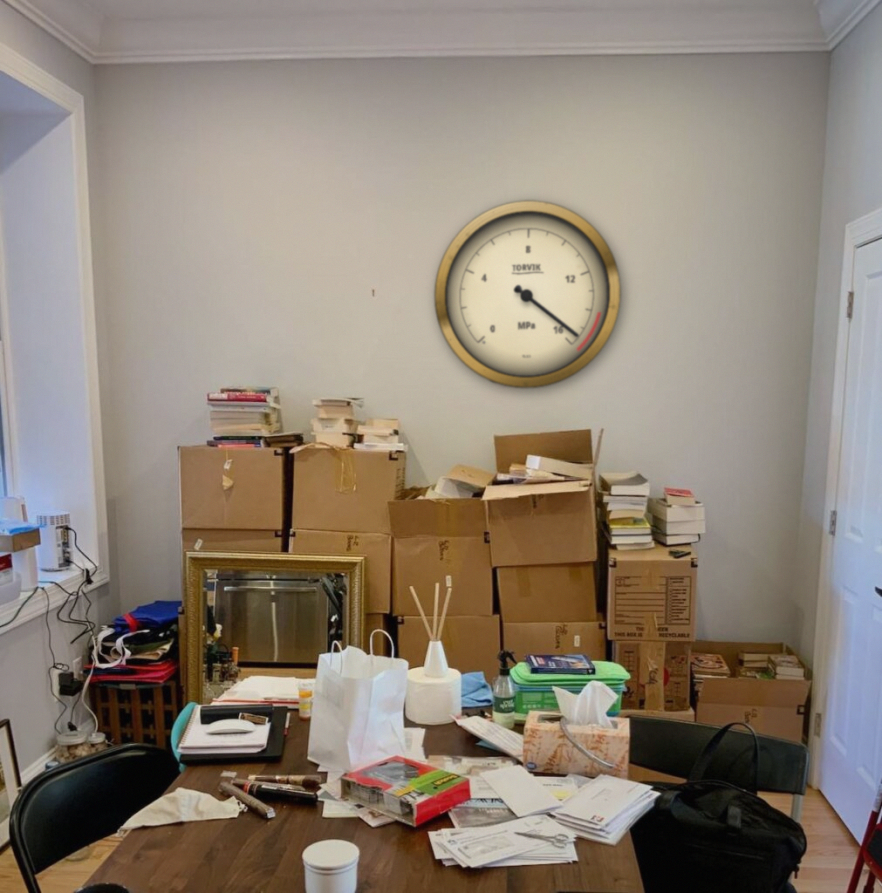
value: **15.5** MPa
